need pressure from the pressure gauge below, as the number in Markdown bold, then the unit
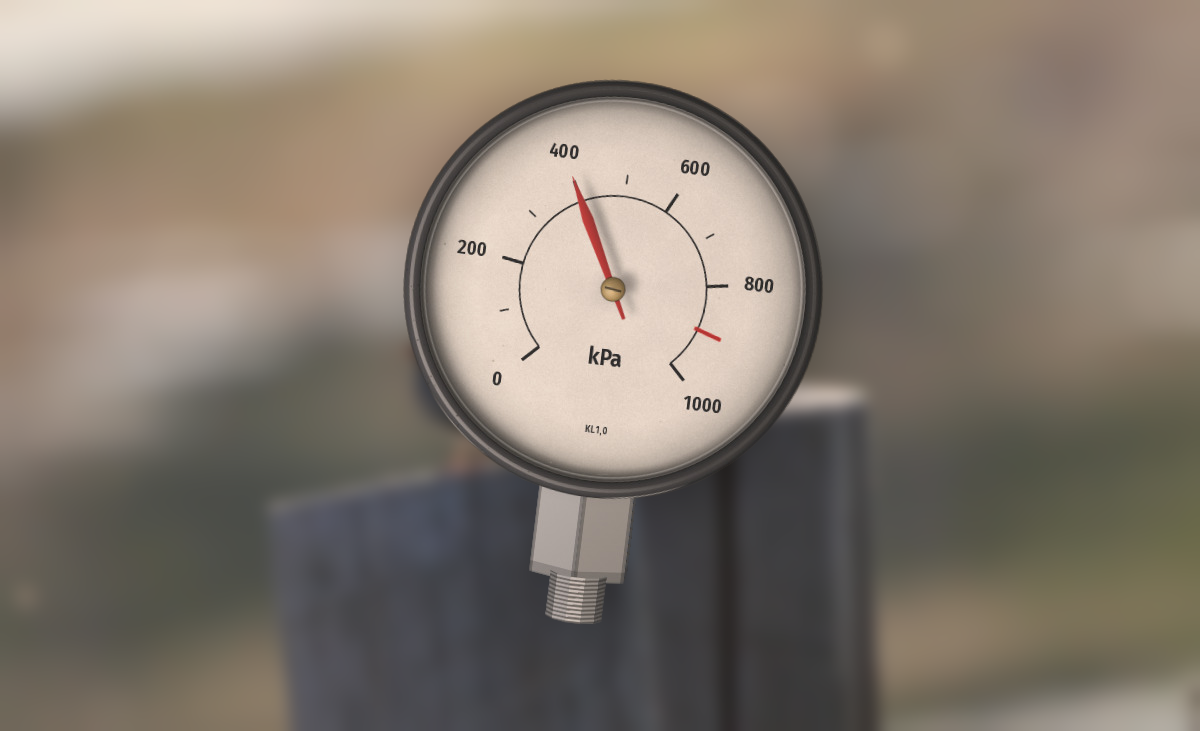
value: **400** kPa
